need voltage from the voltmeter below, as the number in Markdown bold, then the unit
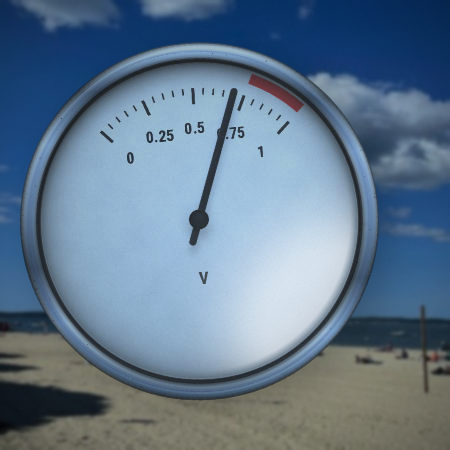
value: **0.7** V
